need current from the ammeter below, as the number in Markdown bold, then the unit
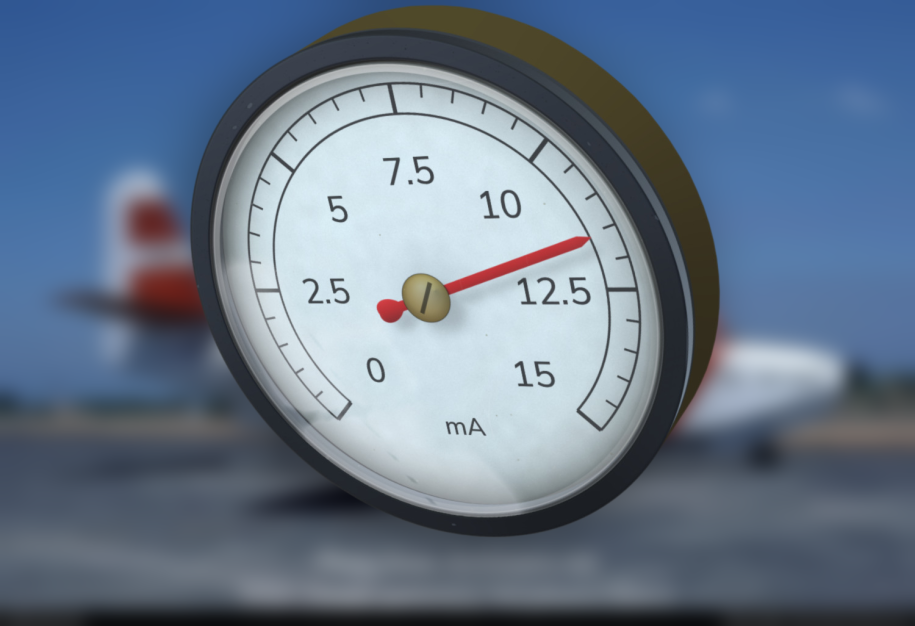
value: **11.5** mA
